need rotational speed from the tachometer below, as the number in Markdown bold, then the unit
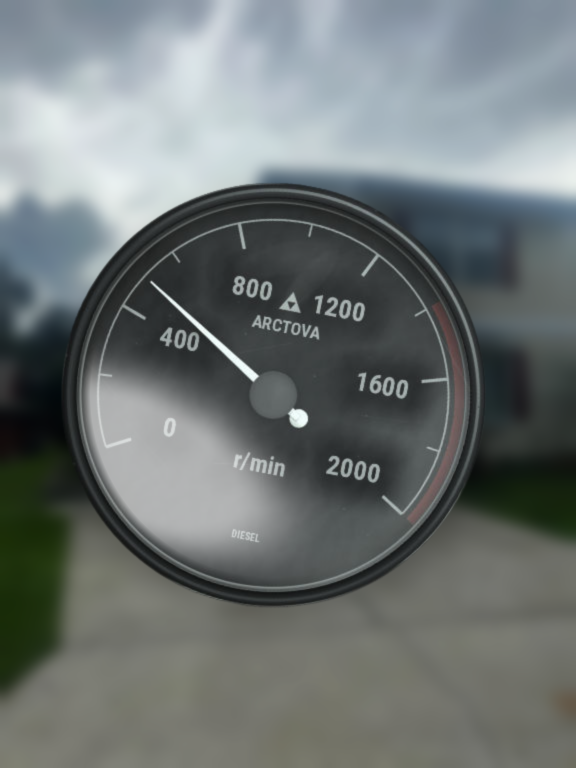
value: **500** rpm
